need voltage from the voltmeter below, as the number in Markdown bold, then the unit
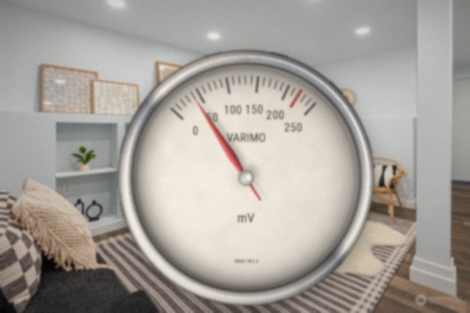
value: **40** mV
